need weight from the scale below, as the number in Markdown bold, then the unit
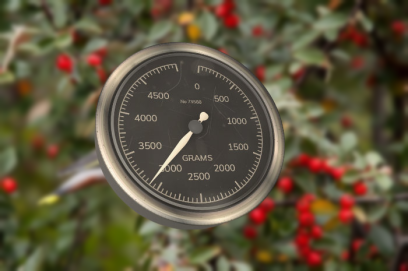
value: **3100** g
